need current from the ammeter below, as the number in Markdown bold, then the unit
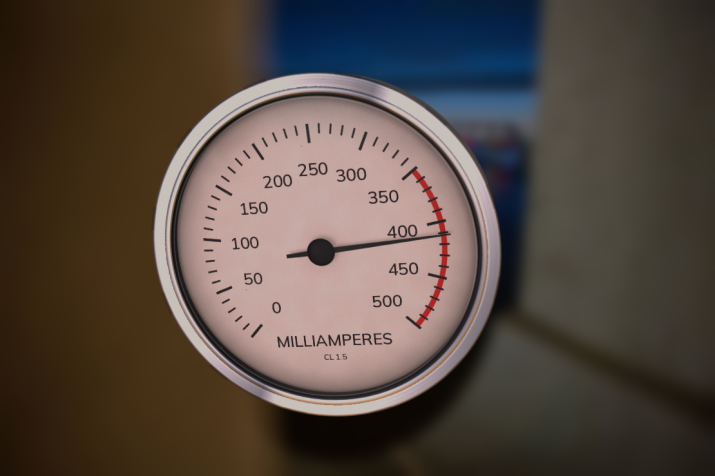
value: **410** mA
